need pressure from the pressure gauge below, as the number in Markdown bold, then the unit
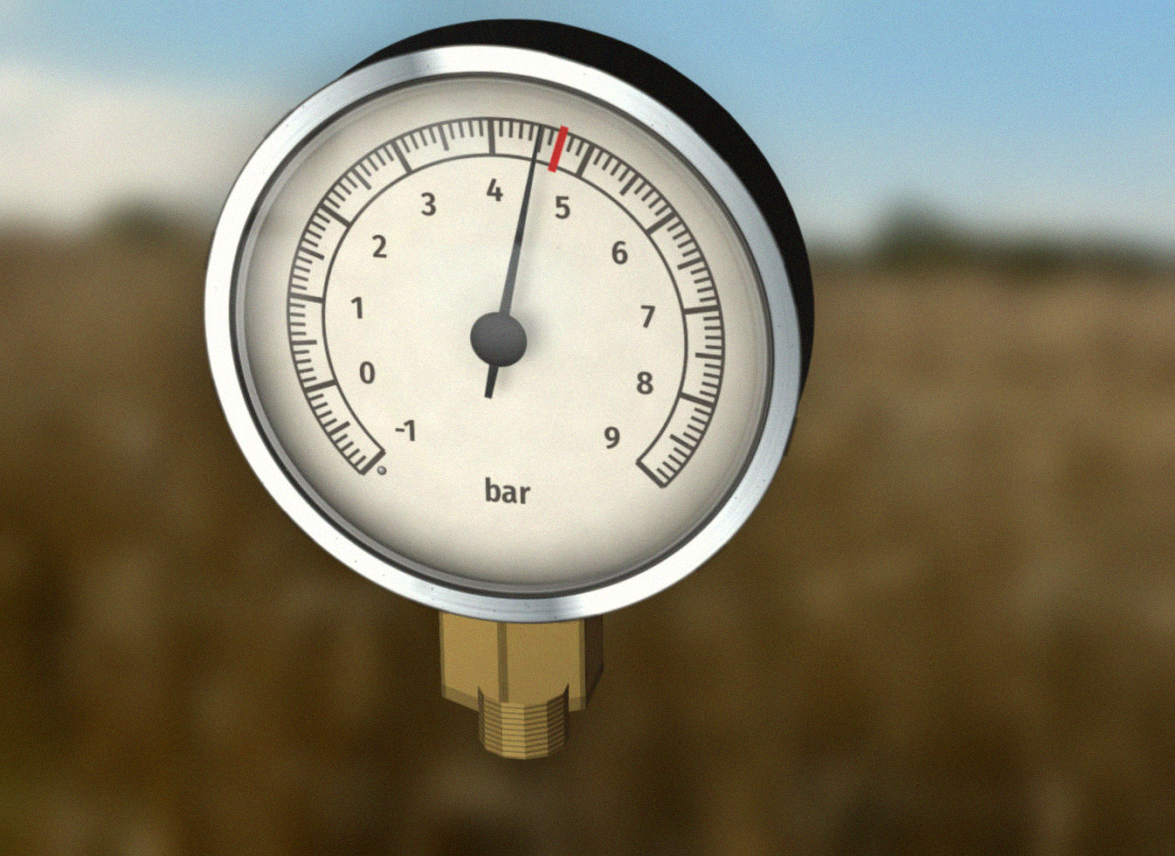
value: **4.5** bar
